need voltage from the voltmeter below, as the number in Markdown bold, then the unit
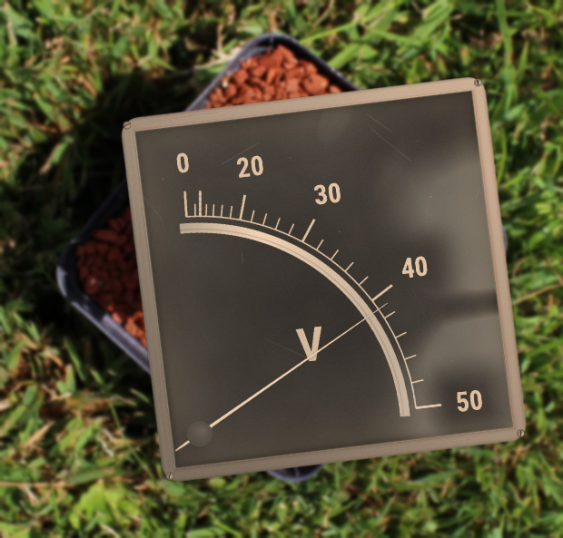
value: **41** V
